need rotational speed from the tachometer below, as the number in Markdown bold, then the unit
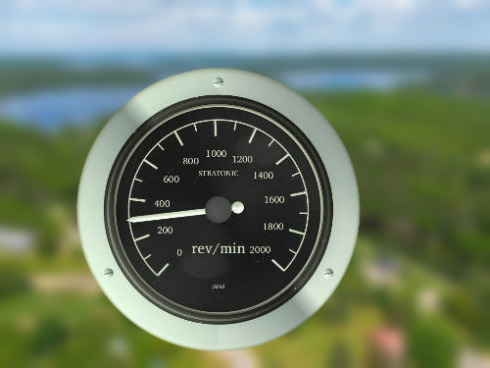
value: **300** rpm
